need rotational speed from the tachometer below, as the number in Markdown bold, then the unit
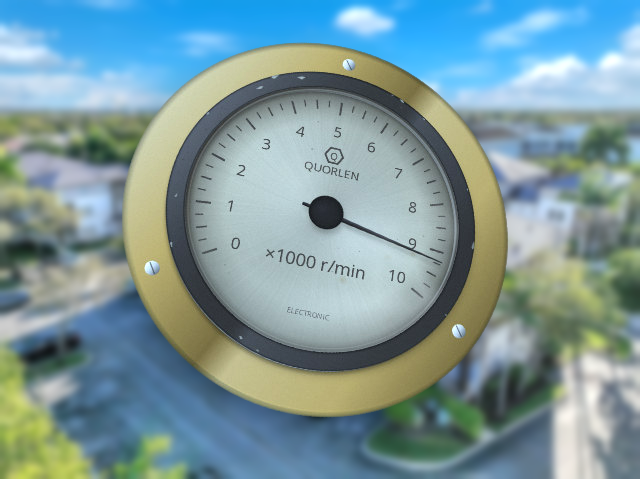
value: **9250** rpm
